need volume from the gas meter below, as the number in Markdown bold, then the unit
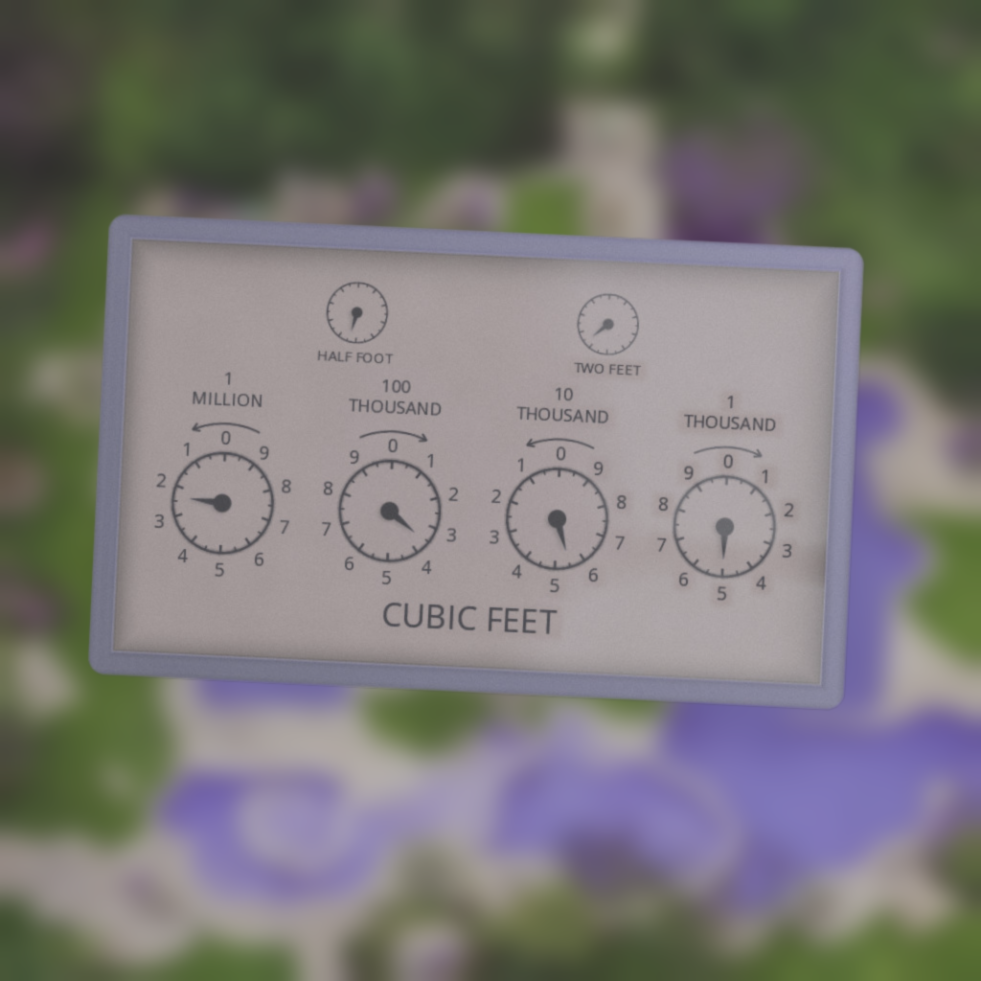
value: **235500** ft³
